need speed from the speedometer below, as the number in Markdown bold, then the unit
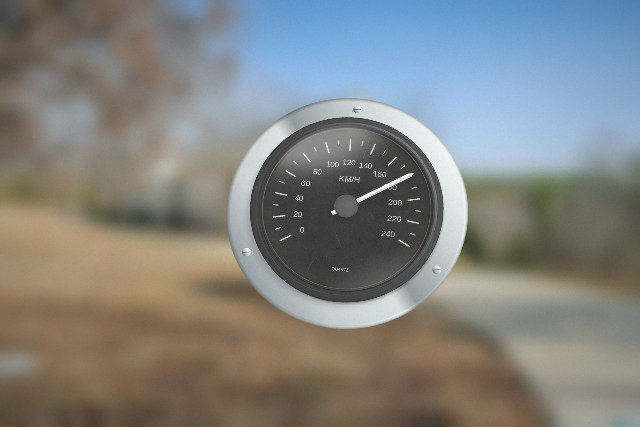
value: **180** km/h
